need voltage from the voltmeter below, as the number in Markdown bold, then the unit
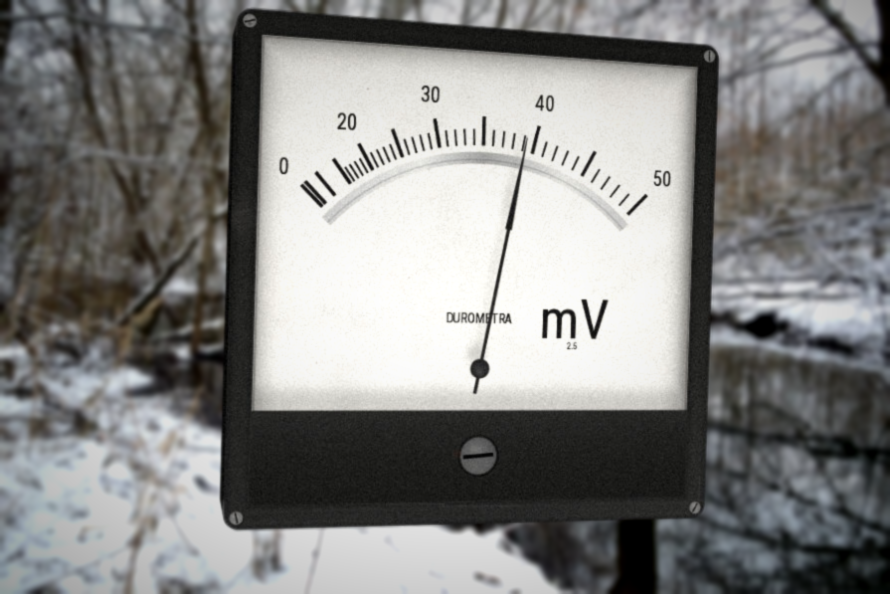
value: **39** mV
